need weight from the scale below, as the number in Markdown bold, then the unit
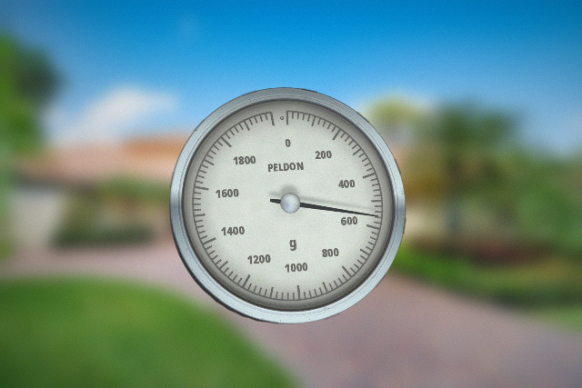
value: **560** g
